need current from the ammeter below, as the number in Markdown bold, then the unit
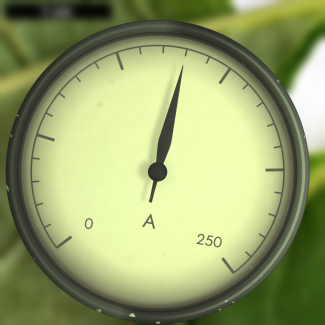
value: **130** A
